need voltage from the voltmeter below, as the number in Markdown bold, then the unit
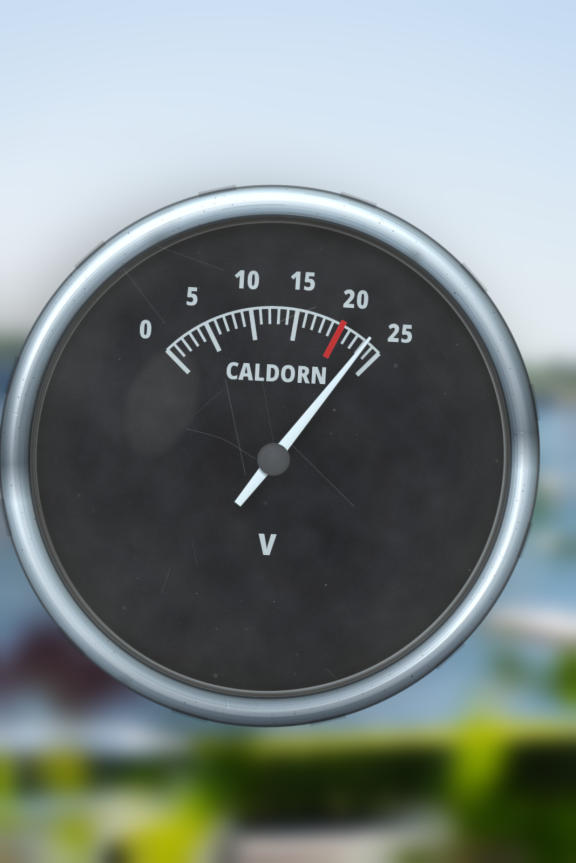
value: **23** V
